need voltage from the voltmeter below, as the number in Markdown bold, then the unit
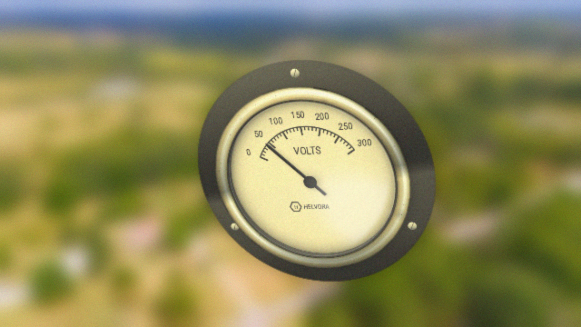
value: **50** V
